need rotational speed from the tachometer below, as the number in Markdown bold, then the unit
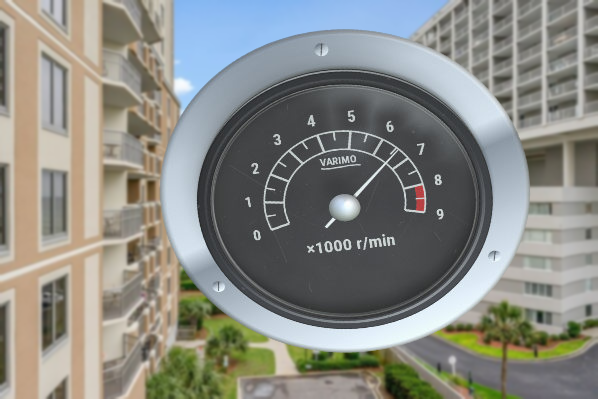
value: **6500** rpm
